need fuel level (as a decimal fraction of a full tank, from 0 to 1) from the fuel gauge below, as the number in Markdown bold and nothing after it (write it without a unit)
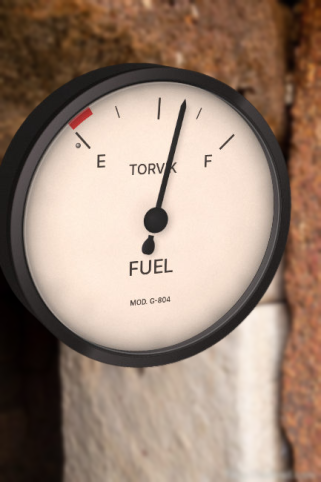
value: **0.625**
